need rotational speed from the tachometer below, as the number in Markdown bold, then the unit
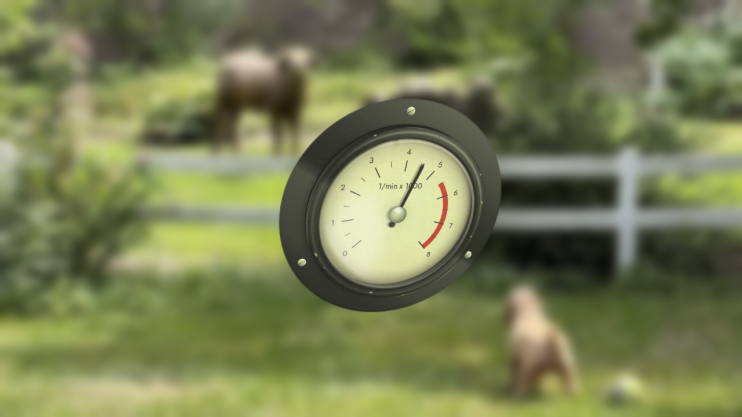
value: **4500** rpm
